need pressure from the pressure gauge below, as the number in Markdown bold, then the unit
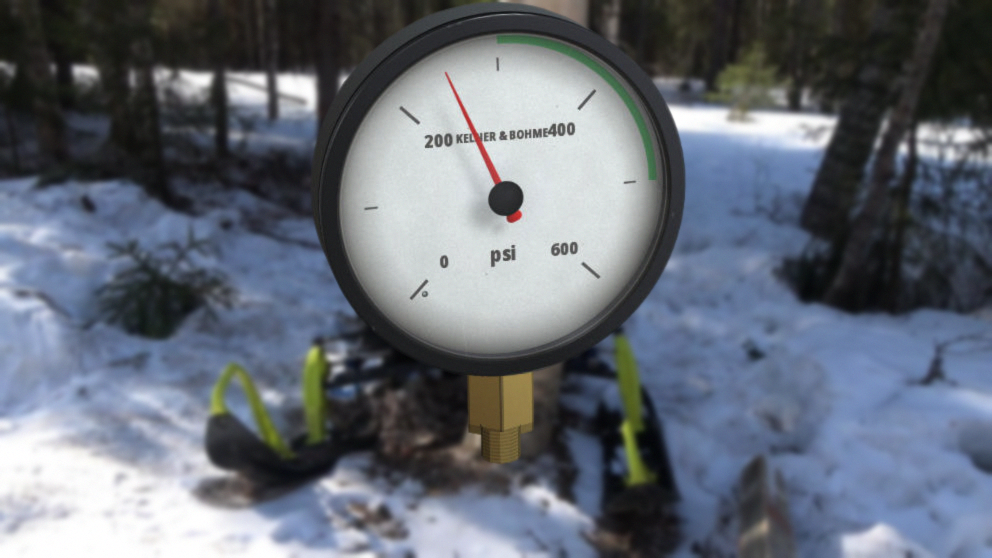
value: **250** psi
